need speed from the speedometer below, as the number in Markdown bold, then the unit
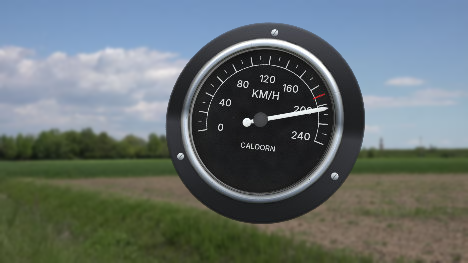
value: **205** km/h
